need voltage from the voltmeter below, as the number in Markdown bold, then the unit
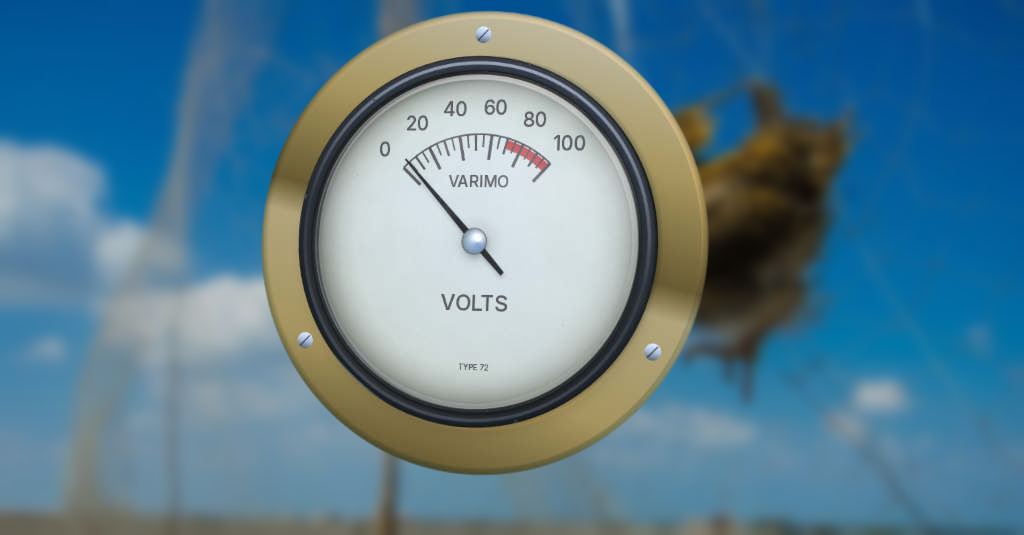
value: **5** V
